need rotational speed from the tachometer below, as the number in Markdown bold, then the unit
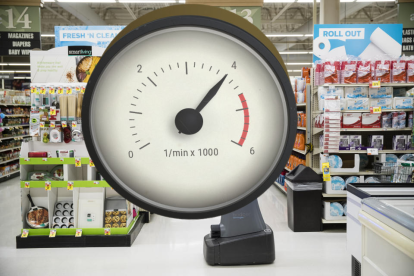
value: **4000** rpm
